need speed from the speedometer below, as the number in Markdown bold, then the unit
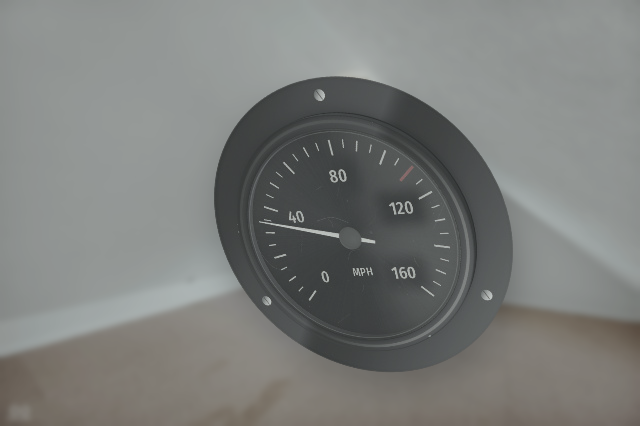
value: **35** mph
